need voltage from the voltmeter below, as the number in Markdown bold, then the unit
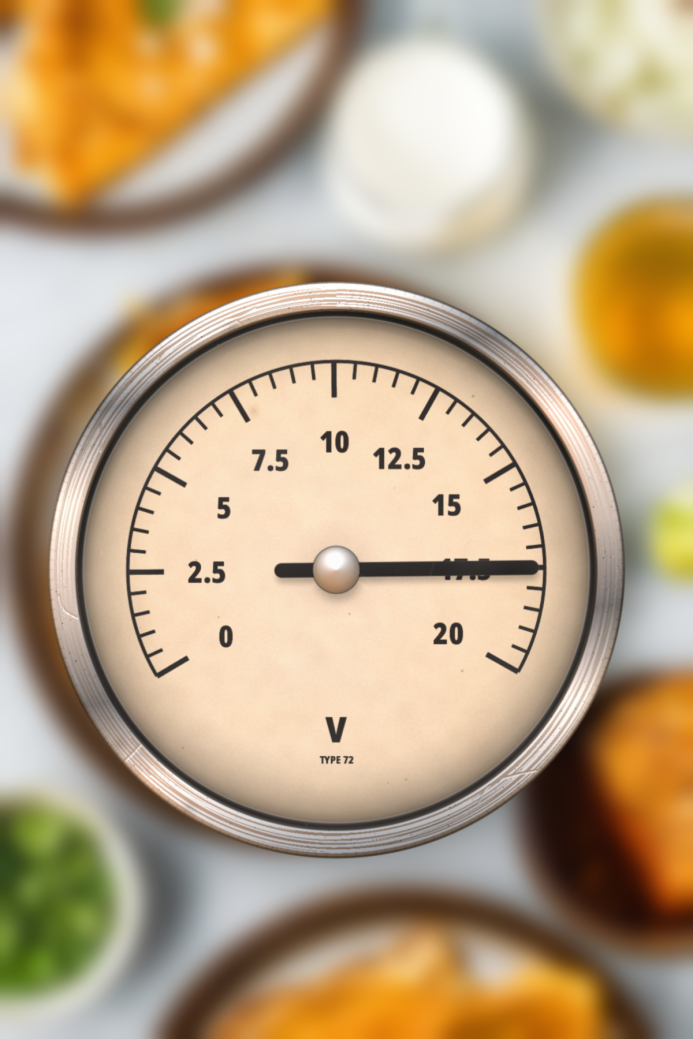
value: **17.5** V
